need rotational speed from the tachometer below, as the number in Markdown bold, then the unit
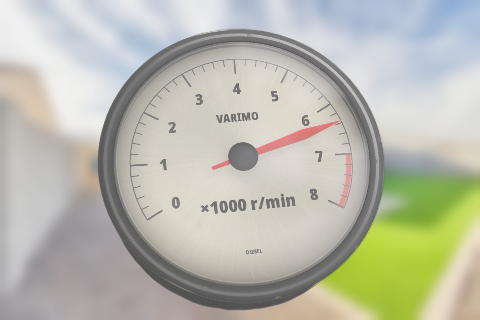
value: **6400** rpm
